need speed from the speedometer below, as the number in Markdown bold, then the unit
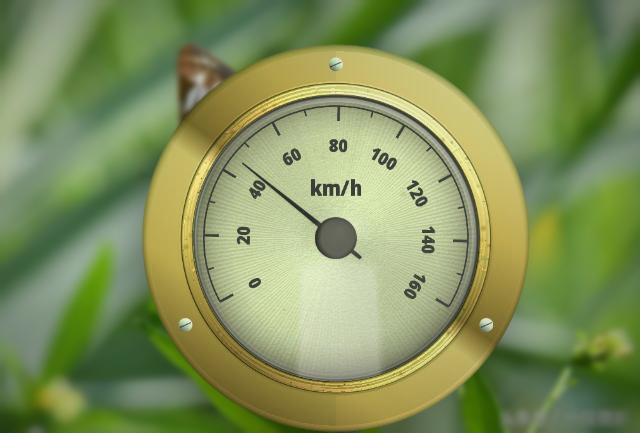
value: **45** km/h
